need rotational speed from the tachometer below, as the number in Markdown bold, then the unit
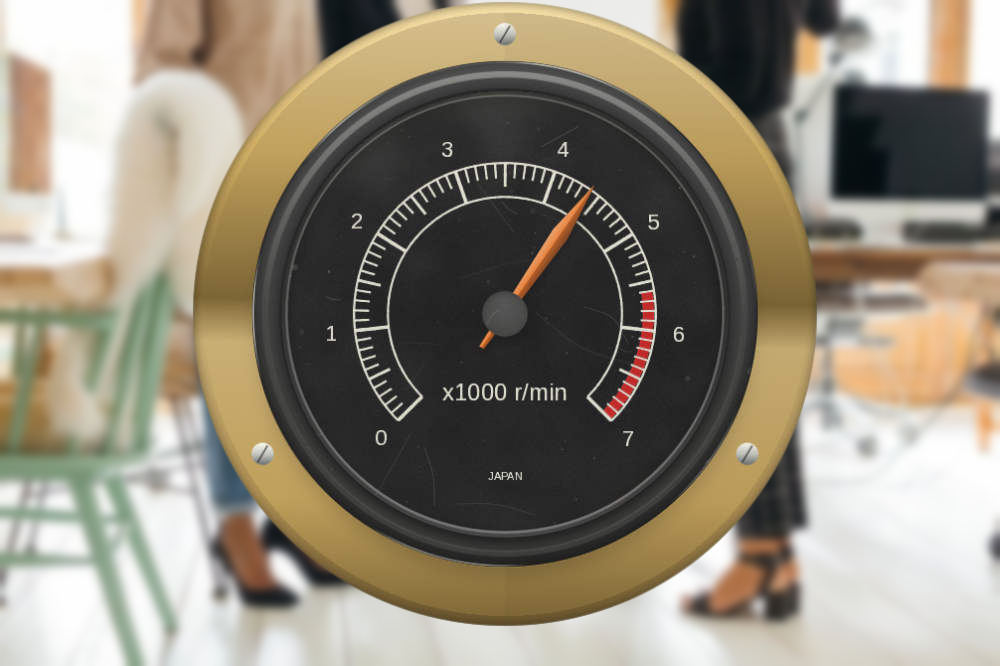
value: **4400** rpm
